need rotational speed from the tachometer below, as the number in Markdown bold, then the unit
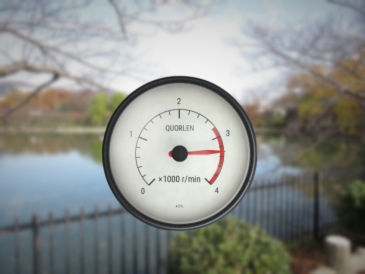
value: **3300** rpm
